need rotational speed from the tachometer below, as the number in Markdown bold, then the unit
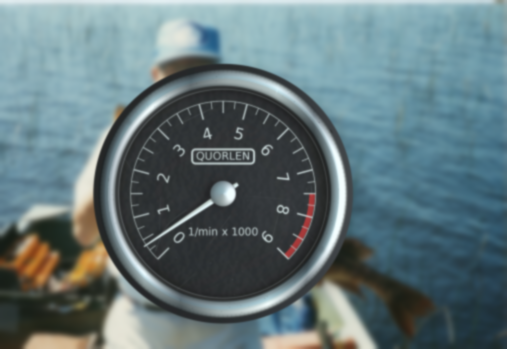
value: **375** rpm
